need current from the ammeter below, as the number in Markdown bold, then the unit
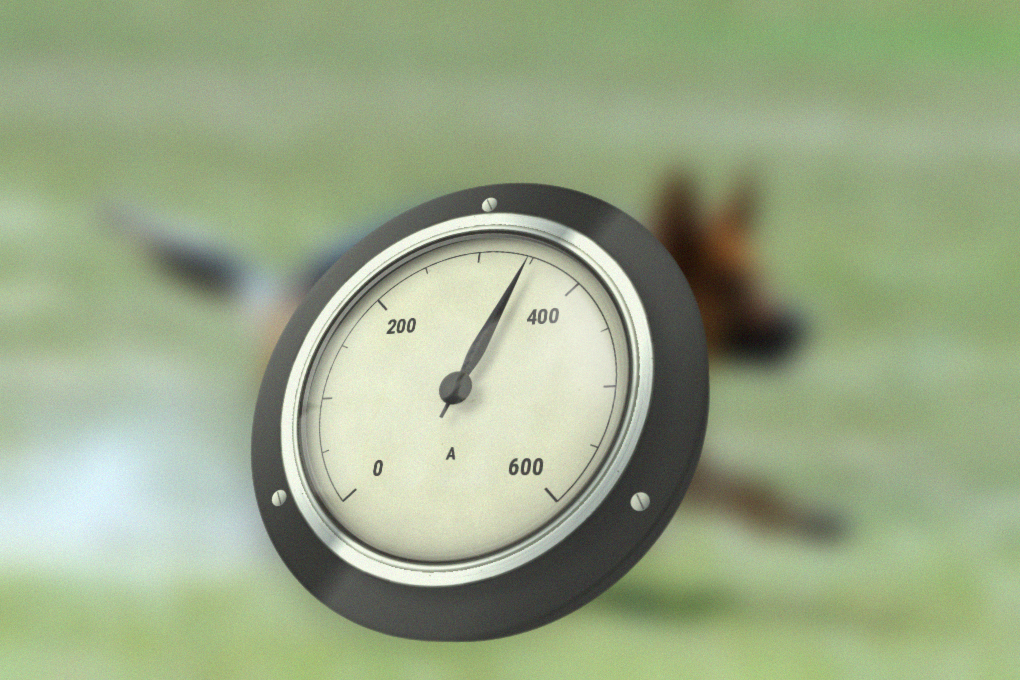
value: **350** A
